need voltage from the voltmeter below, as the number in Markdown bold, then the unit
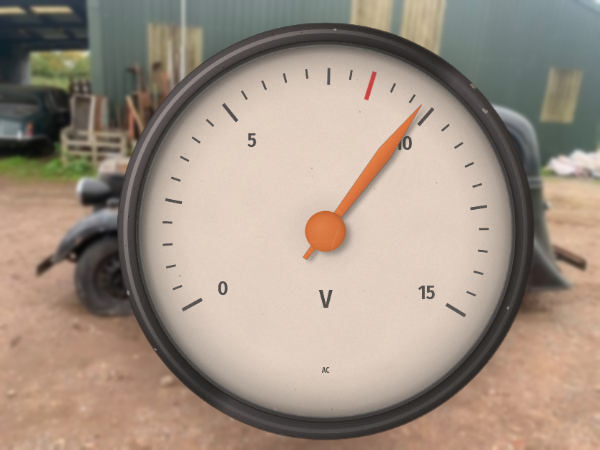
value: **9.75** V
